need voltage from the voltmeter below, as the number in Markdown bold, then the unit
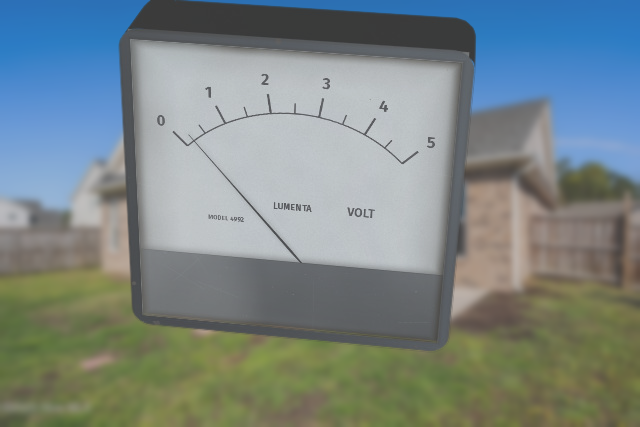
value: **0.25** V
